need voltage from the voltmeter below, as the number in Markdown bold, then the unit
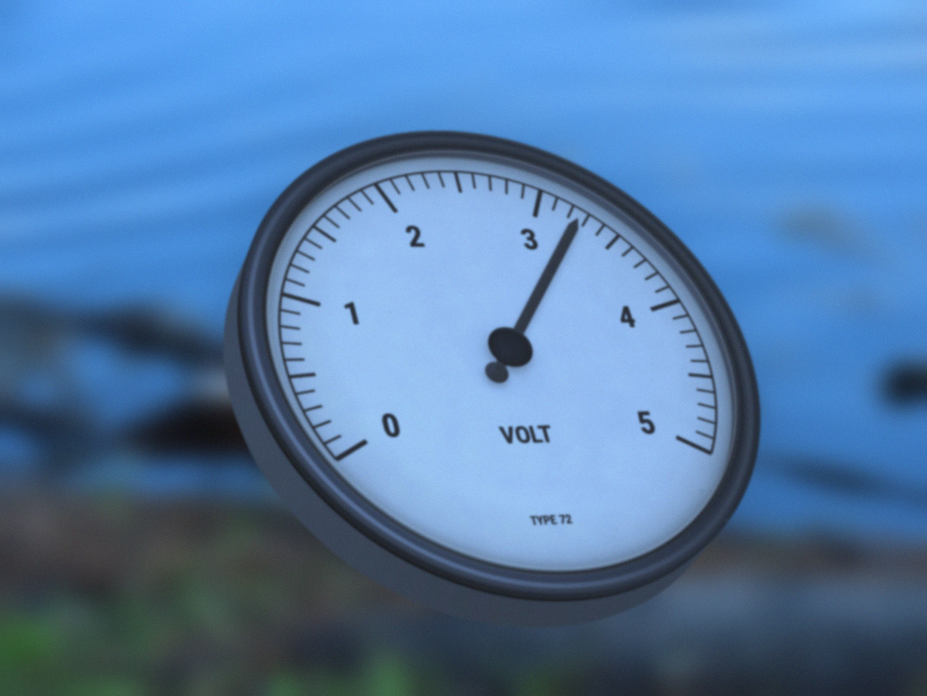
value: **3.25** V
